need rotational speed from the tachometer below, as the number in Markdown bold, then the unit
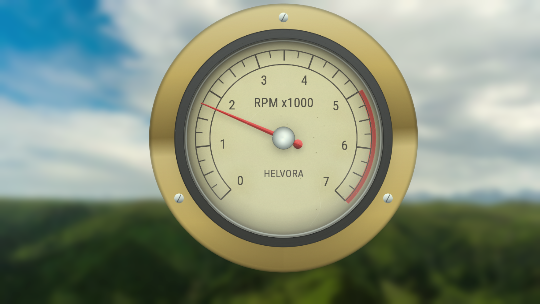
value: **1750** rpm
